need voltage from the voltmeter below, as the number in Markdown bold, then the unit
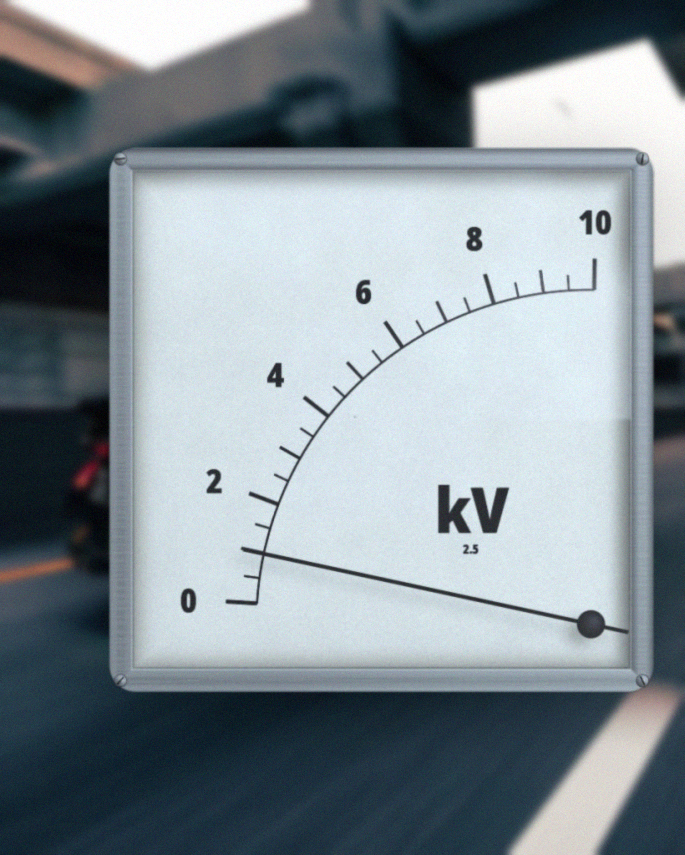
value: **1** kV
